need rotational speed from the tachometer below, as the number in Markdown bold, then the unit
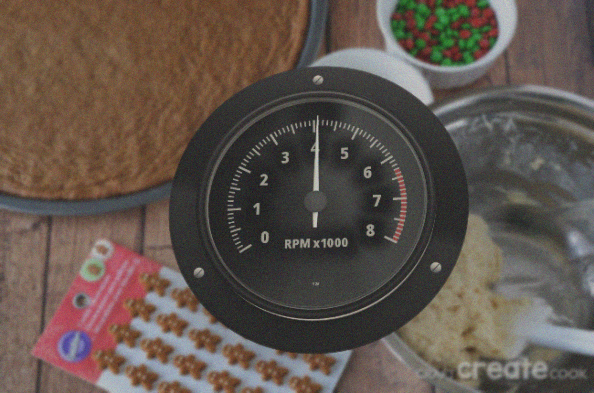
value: **4100** rpm
